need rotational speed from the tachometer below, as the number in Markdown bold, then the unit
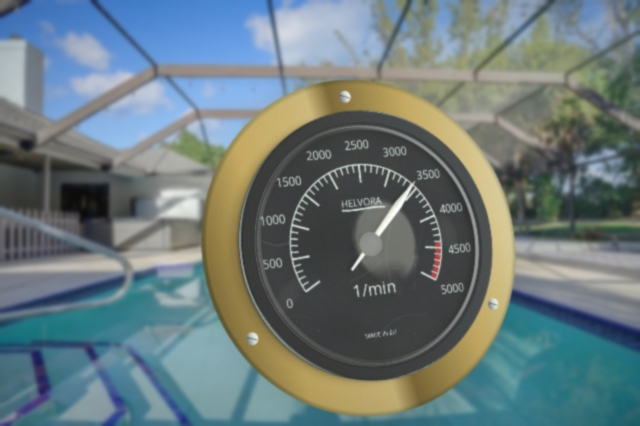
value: **3400** rpm
